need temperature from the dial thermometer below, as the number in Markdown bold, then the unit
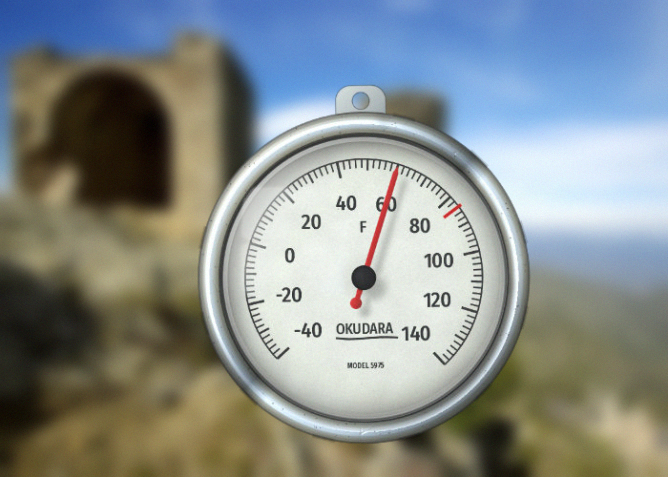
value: **60** °F
